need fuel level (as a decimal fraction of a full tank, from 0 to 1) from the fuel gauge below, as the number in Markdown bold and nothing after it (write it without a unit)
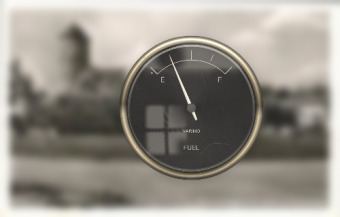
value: **0.25**
